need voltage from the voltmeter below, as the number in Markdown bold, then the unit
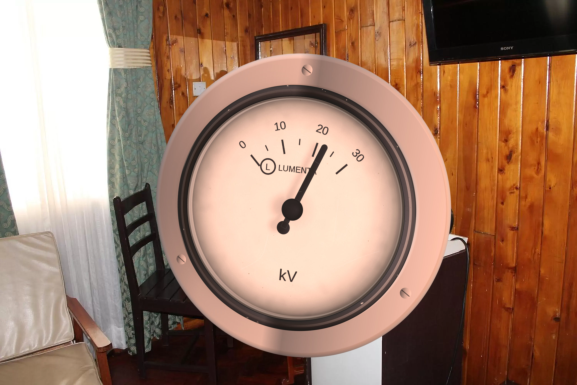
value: **22.5** kV
